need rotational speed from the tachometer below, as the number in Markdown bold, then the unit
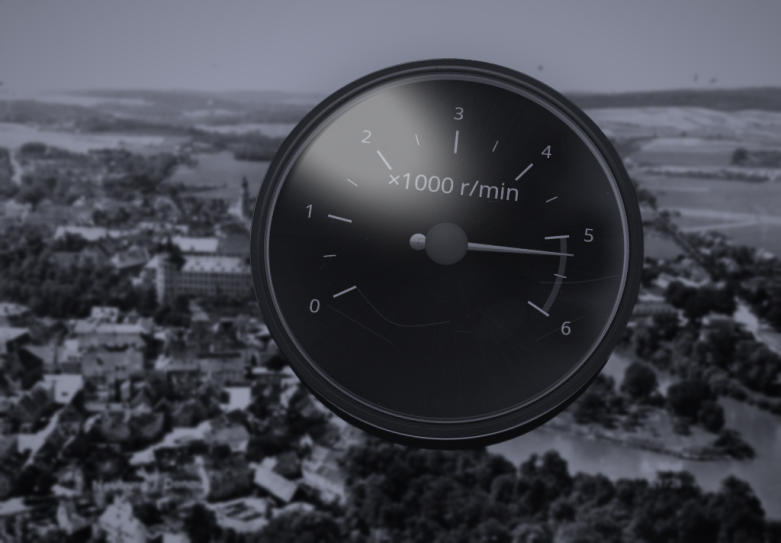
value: **5250** rpm
